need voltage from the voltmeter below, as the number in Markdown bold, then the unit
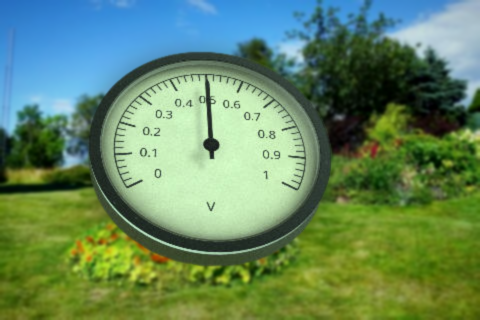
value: **0.5** V
